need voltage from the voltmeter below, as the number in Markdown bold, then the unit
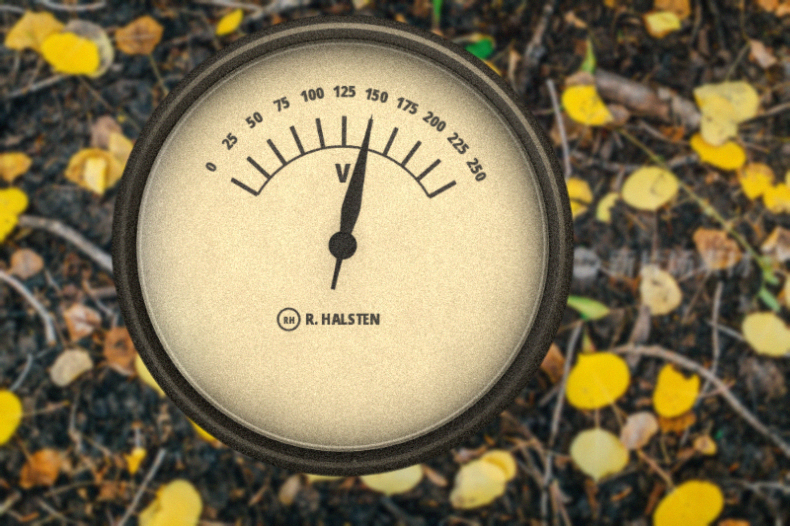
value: **150** V
